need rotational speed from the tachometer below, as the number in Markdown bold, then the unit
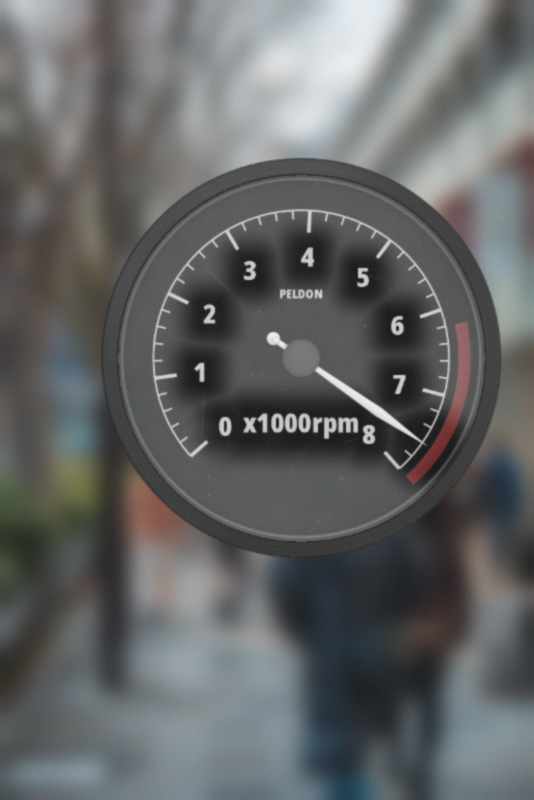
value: **7600** rpm
